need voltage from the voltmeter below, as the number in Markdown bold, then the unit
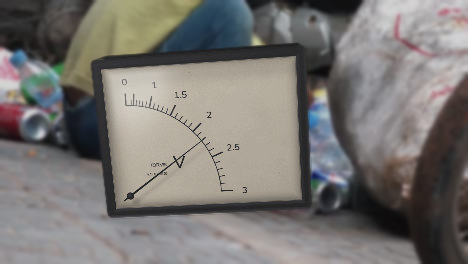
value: **2.2** V
